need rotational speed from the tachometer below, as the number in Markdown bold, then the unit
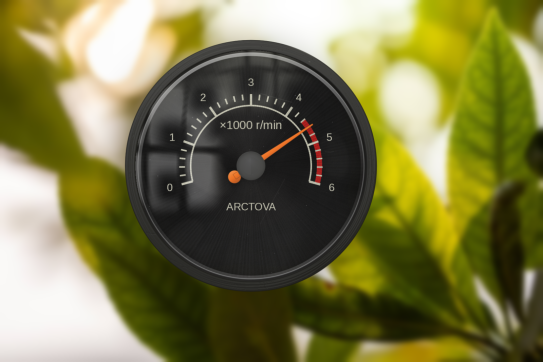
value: **4600** rpm
